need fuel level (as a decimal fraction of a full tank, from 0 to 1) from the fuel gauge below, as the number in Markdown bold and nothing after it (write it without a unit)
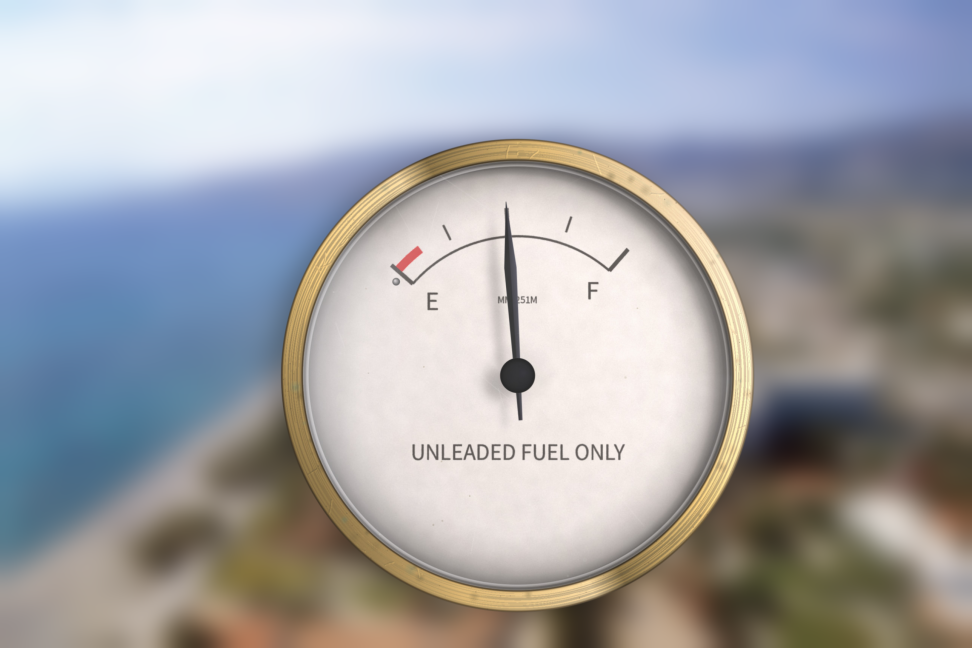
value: **0.5**
